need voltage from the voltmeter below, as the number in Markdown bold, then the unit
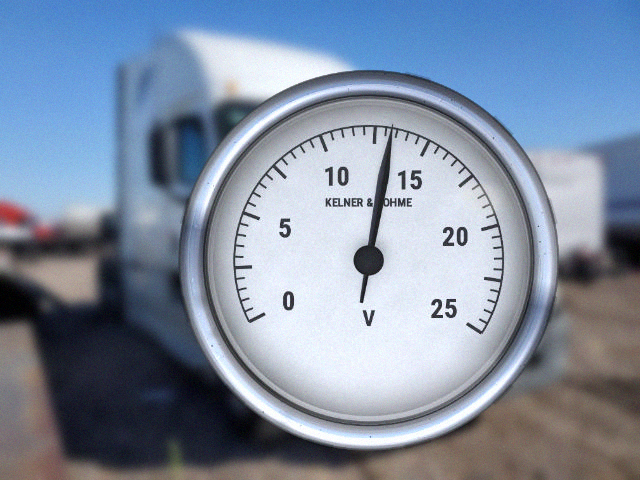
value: **13.25** V
